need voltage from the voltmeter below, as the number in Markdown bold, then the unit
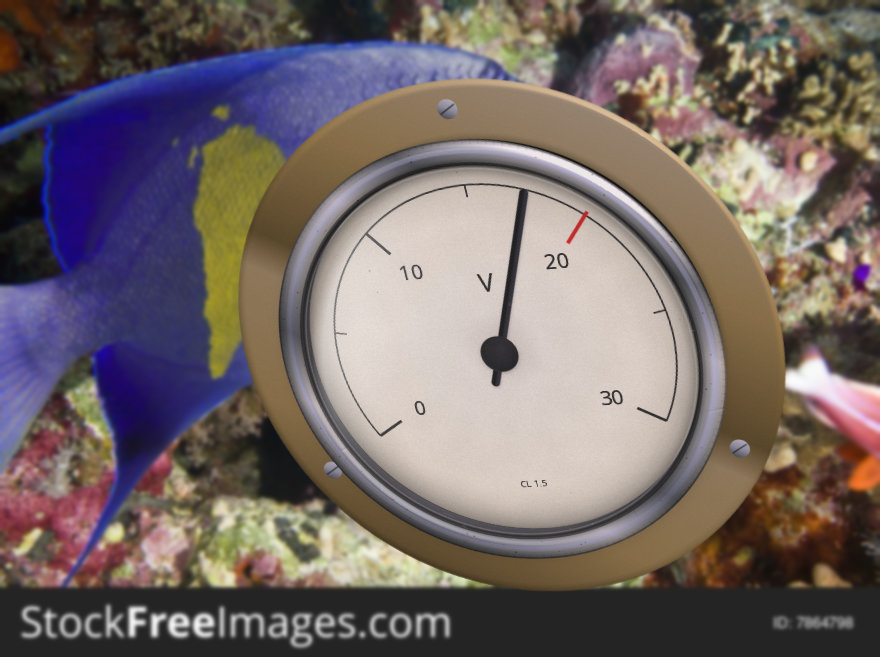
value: **17.5** V
